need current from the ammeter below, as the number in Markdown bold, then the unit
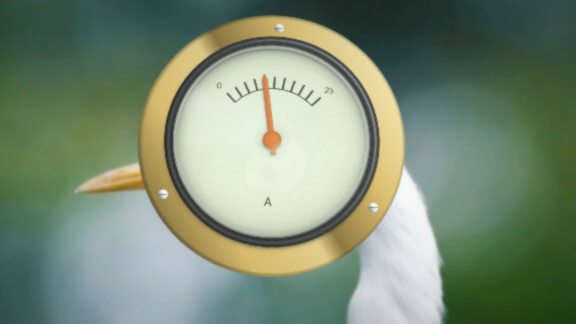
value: **10** A
